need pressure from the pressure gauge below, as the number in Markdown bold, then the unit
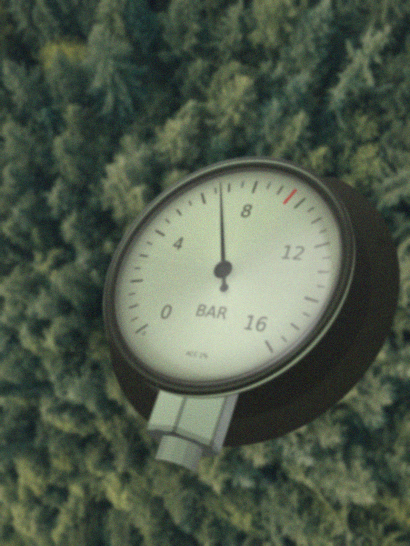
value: **6.75** bar
